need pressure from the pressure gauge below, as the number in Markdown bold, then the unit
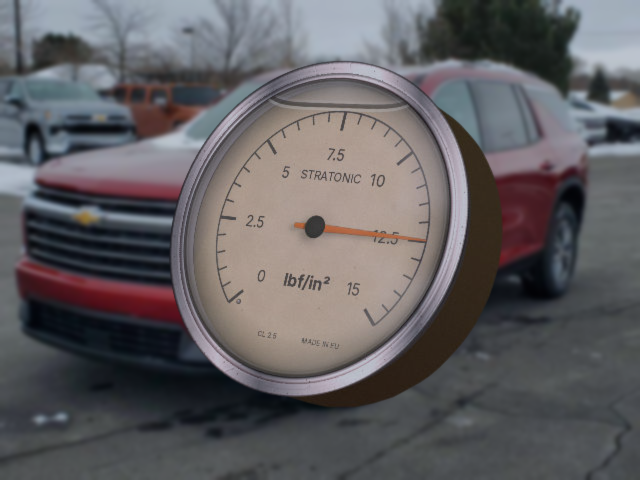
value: **12.5** psi
